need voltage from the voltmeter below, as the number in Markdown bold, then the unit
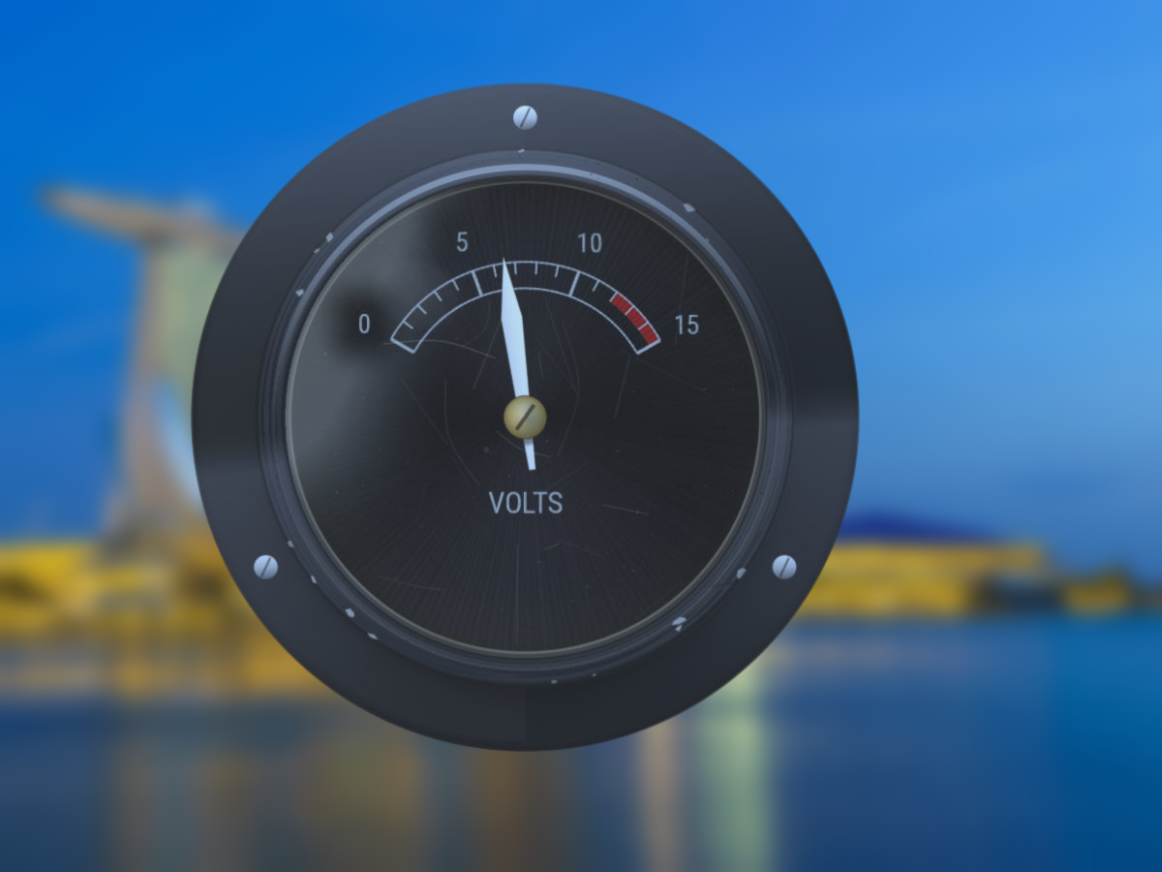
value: **6.5** V
